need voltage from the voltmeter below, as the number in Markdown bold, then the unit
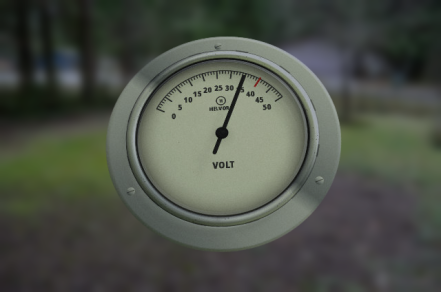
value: **35** V
